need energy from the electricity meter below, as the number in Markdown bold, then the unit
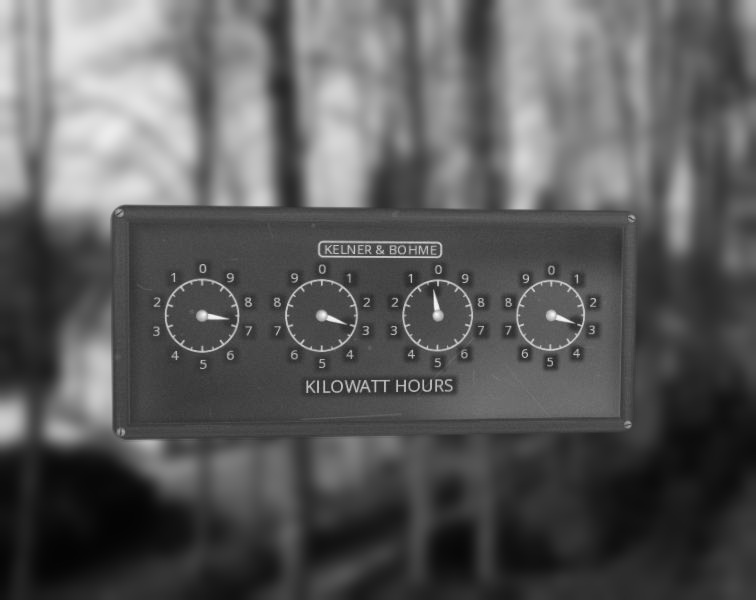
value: **7303** kWh
